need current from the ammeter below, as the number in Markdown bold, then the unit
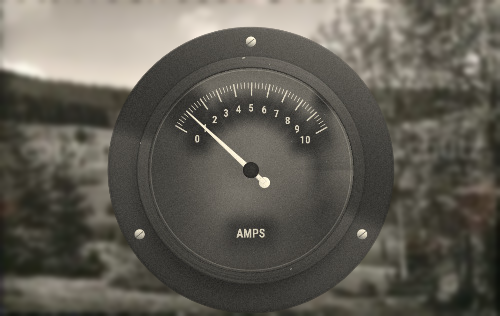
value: **1** A
